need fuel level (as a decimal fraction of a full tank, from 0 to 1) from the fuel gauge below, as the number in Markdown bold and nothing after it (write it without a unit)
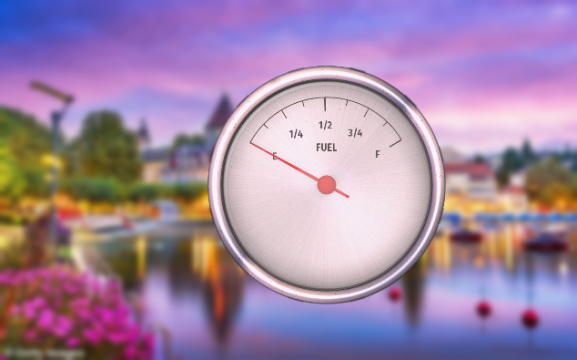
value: **0**
